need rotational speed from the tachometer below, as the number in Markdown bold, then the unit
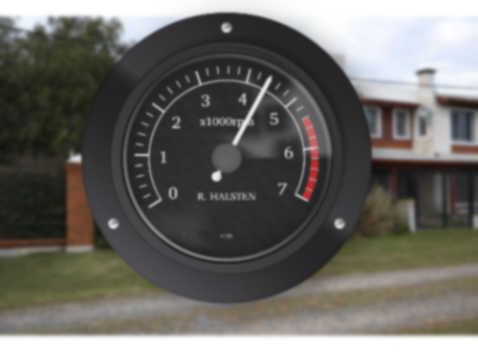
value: **4400** rpm
